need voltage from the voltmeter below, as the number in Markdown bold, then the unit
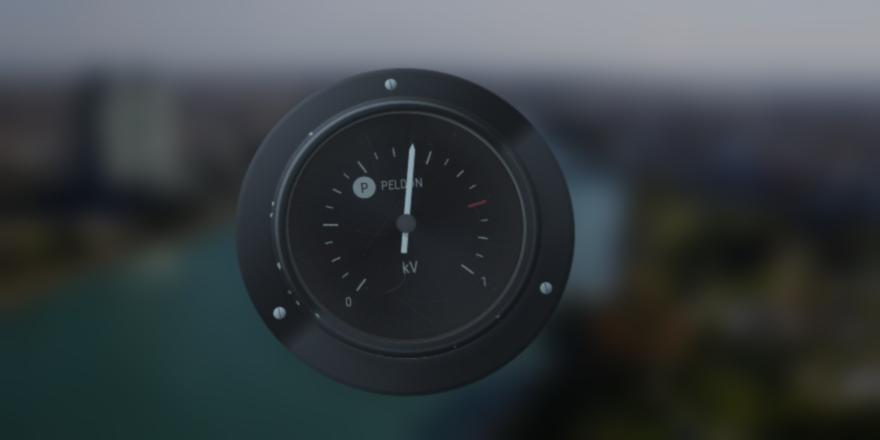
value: **0.55** kV
